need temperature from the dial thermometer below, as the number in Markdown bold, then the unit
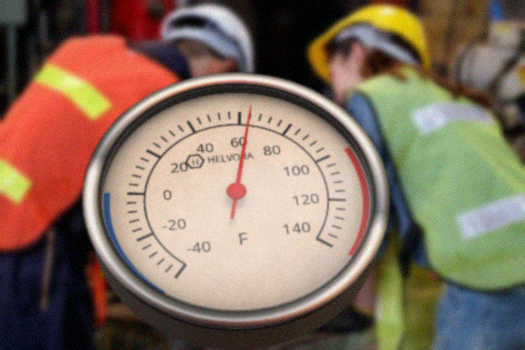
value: **64** °F
